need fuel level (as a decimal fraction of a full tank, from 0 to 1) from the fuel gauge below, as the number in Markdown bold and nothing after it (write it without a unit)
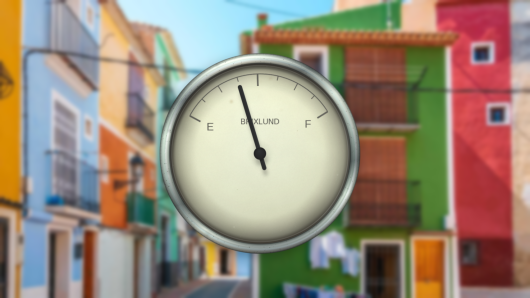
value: **0.375**
